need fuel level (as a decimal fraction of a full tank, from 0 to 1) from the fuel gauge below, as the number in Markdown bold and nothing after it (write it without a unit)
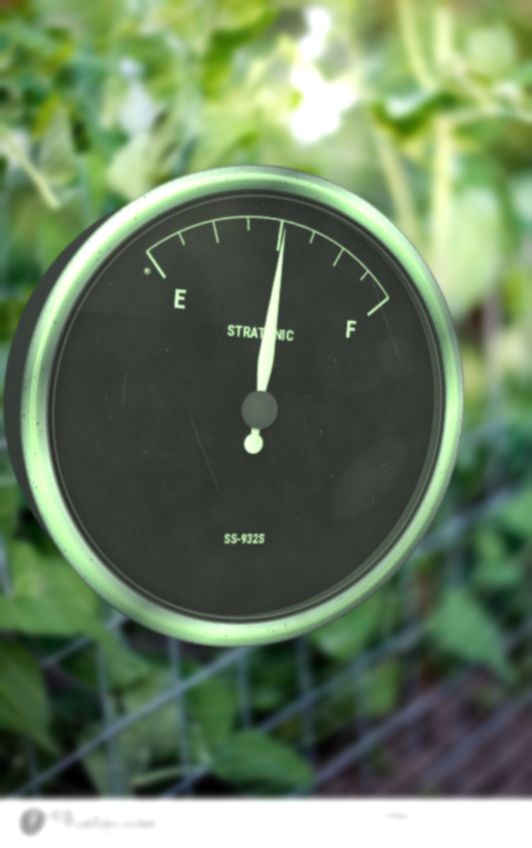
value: **0.5**
